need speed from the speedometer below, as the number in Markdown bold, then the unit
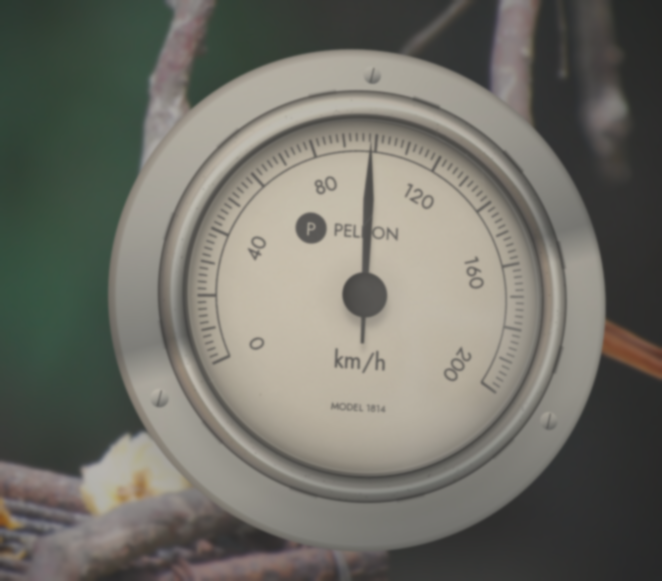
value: **98** km/h
